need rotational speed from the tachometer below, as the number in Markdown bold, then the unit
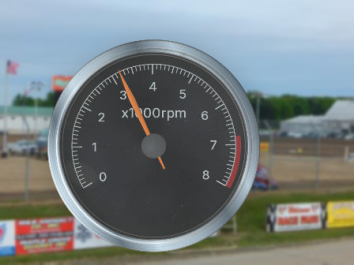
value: **3200** rpm
